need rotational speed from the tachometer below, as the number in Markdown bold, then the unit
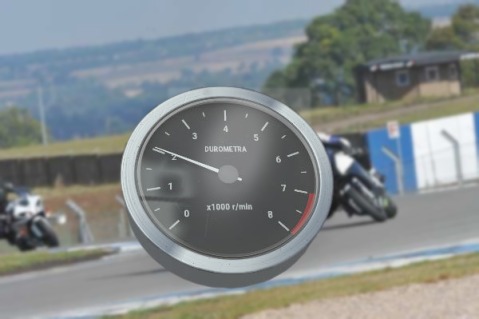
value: **2000** rpm
